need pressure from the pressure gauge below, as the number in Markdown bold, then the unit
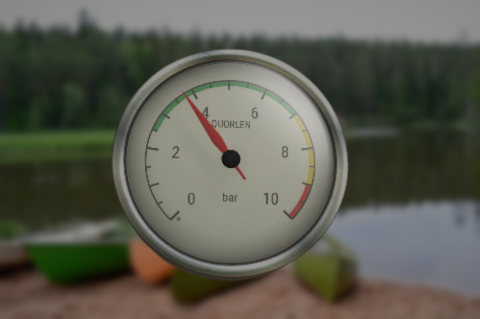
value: **3.75** bar
